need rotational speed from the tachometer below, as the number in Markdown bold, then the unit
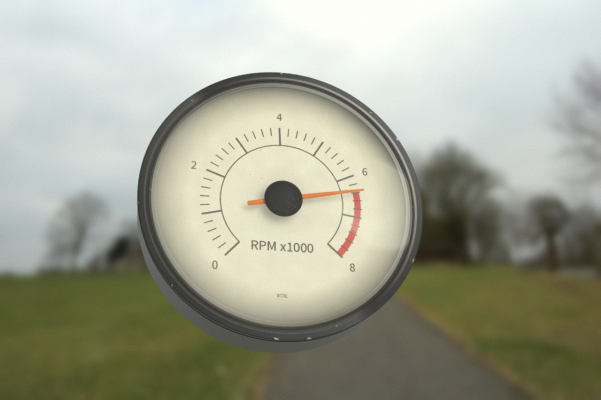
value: **6400** rpm
